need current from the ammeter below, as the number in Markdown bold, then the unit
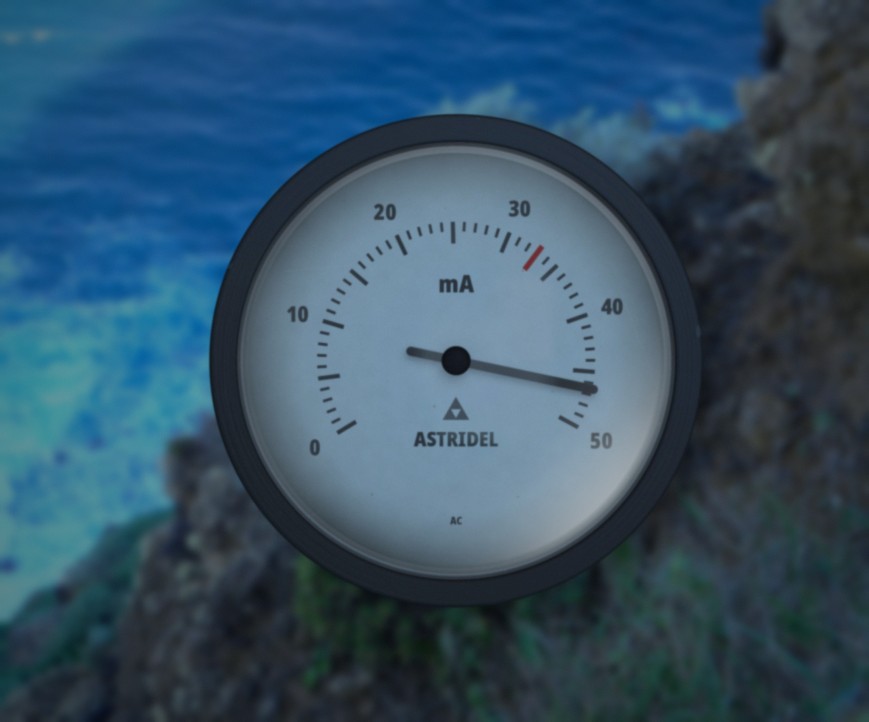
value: **46.5** mA
